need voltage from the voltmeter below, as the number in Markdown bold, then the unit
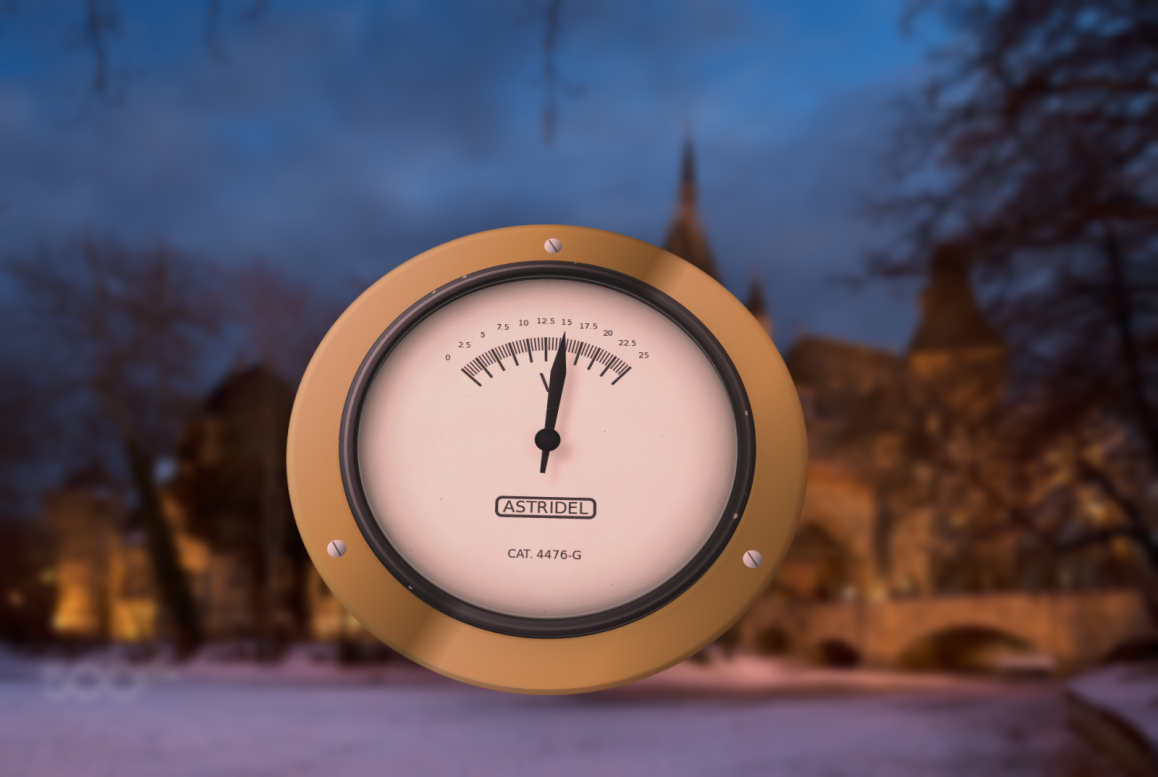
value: **15** V
